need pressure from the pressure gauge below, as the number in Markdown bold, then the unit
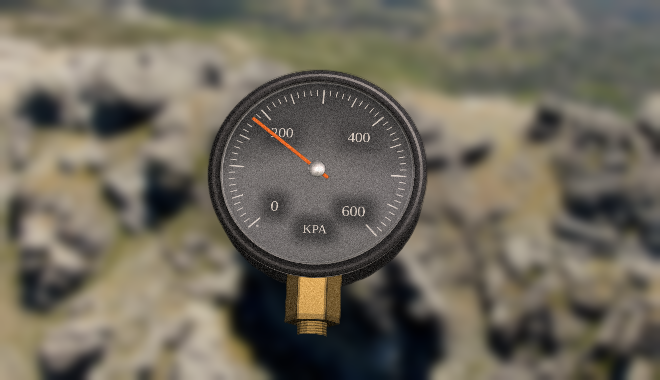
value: **180** kPa
